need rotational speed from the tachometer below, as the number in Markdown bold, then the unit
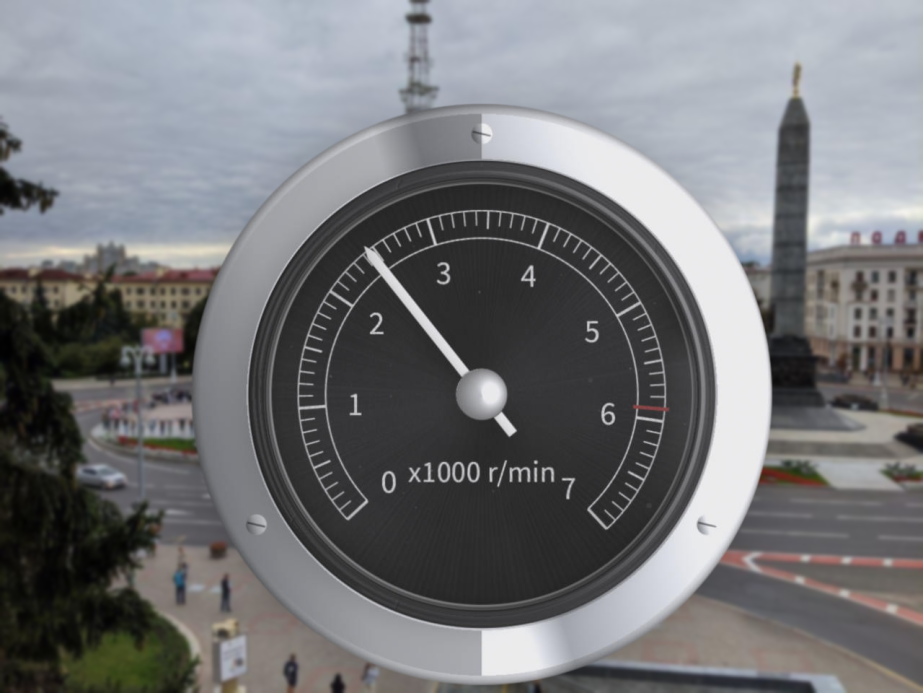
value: **2450** rpm
